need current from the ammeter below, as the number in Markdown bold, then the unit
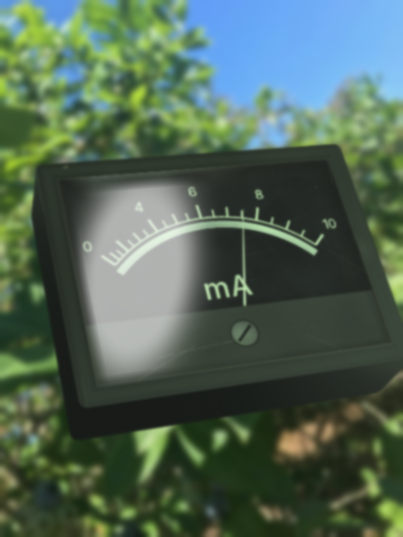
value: **7.5** mA
